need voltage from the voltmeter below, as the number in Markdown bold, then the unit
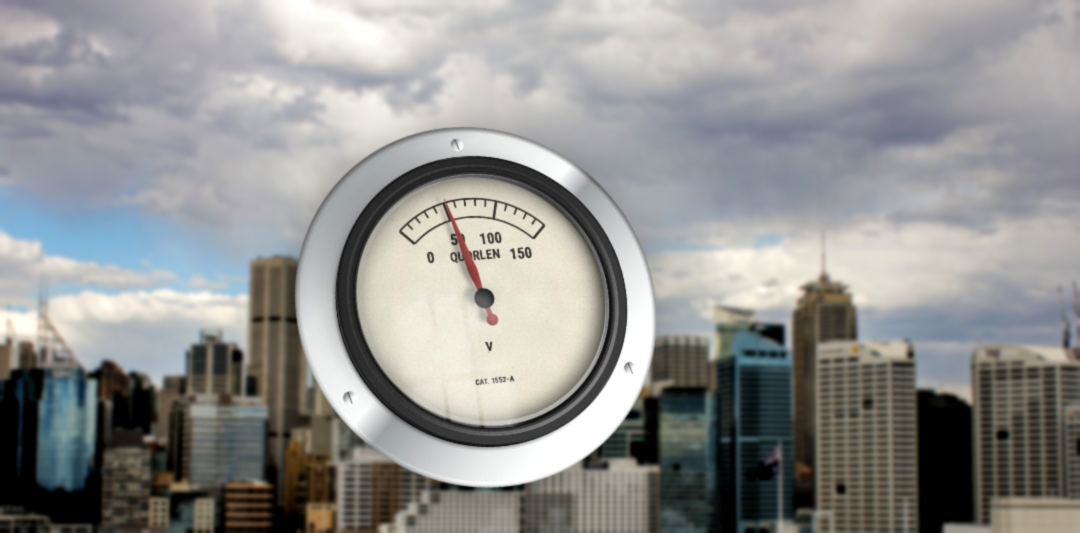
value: **50** V
